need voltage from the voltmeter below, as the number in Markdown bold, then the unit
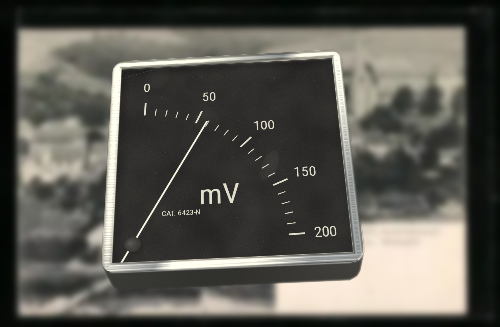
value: **60** mV
